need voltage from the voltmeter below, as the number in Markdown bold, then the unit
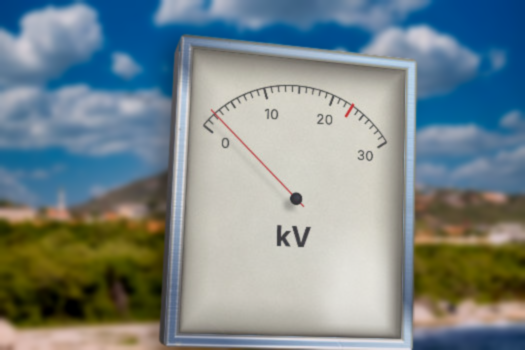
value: **2** kV
